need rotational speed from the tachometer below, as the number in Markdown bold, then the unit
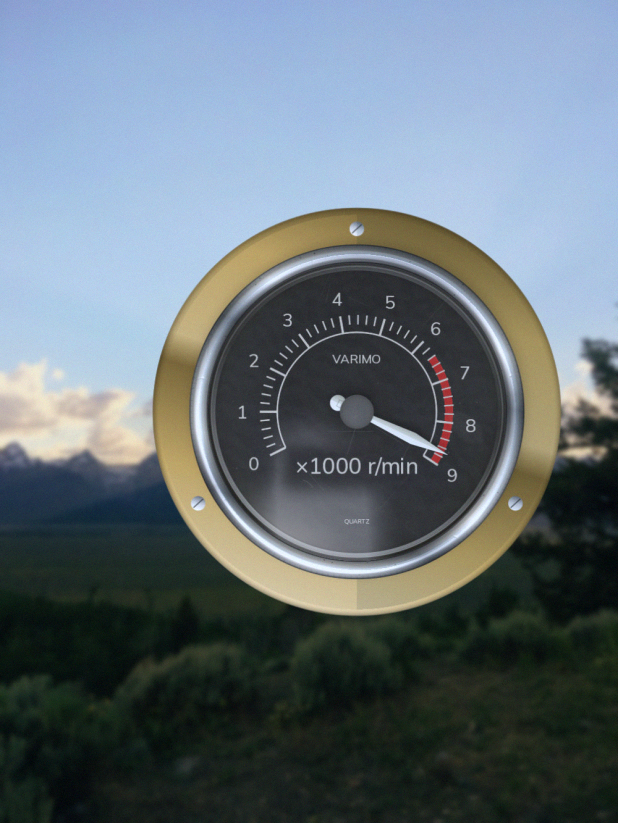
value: **8700** rpm
